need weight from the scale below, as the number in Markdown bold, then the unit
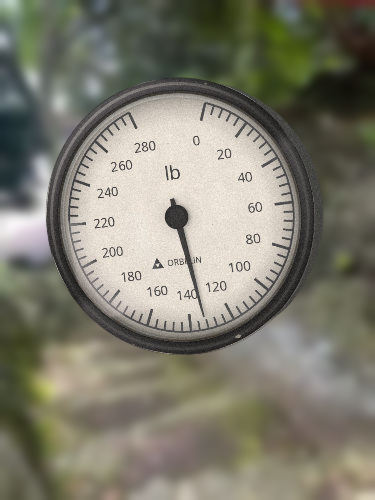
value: **132** lb
